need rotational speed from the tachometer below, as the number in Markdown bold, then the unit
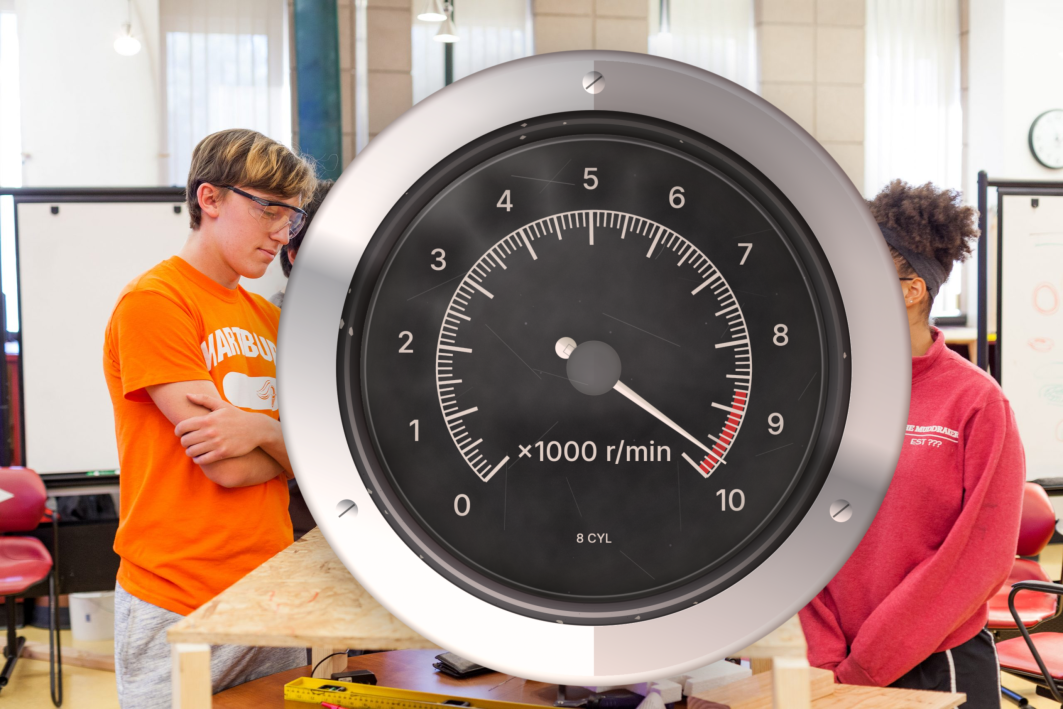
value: **9700** rpm
